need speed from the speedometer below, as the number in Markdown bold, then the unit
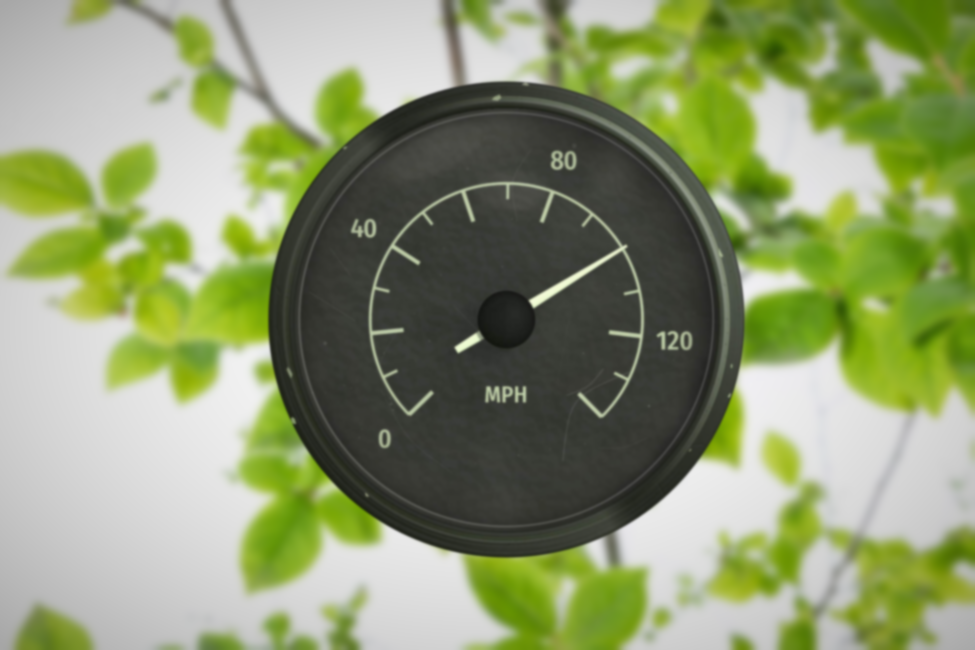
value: **100** mph
